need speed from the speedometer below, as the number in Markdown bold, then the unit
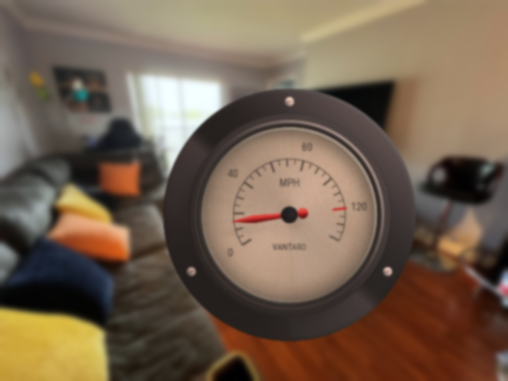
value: **15** mph
